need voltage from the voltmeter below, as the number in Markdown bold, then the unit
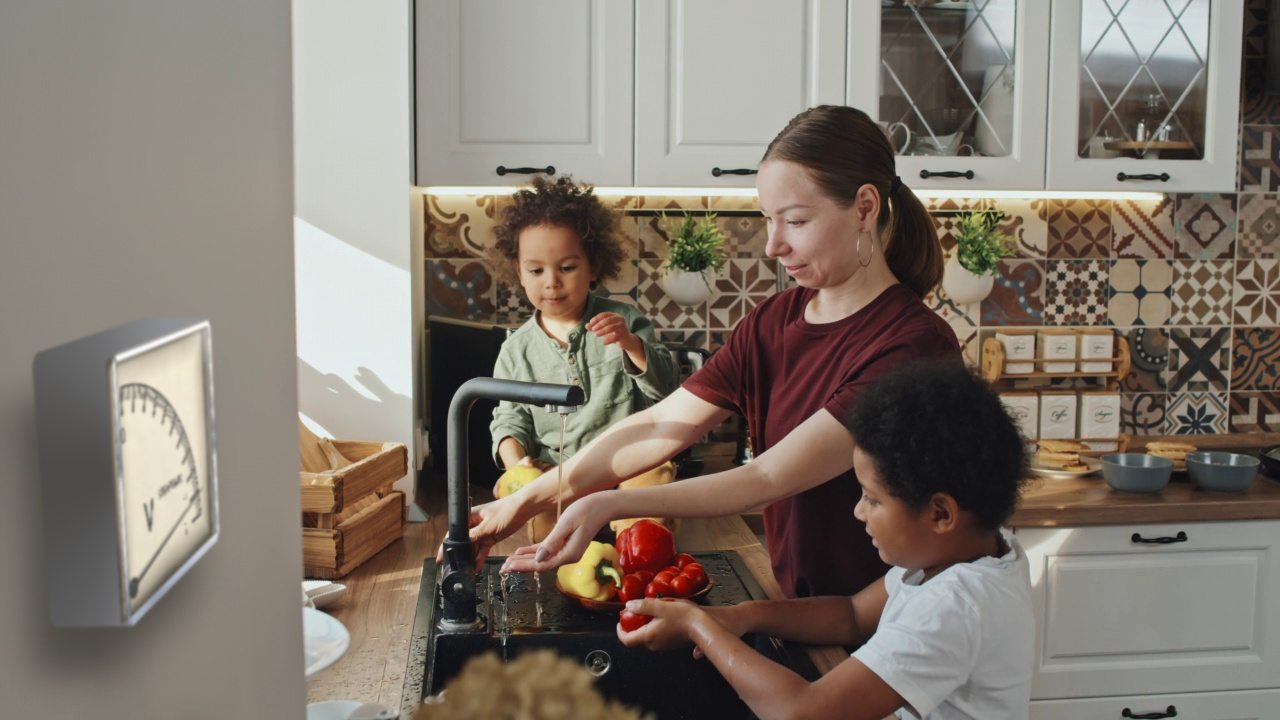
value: **0.9** V
